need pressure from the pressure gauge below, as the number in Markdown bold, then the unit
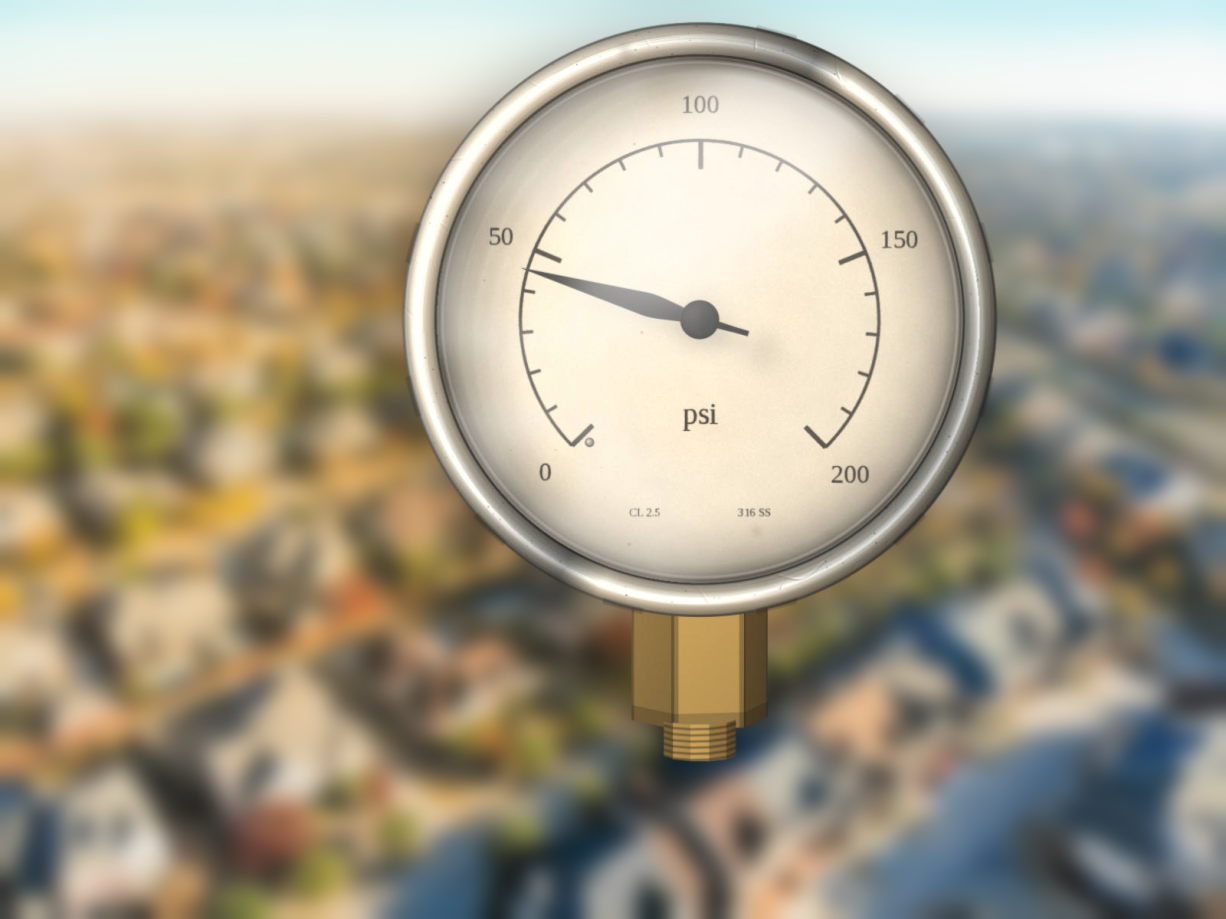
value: **45** psi
